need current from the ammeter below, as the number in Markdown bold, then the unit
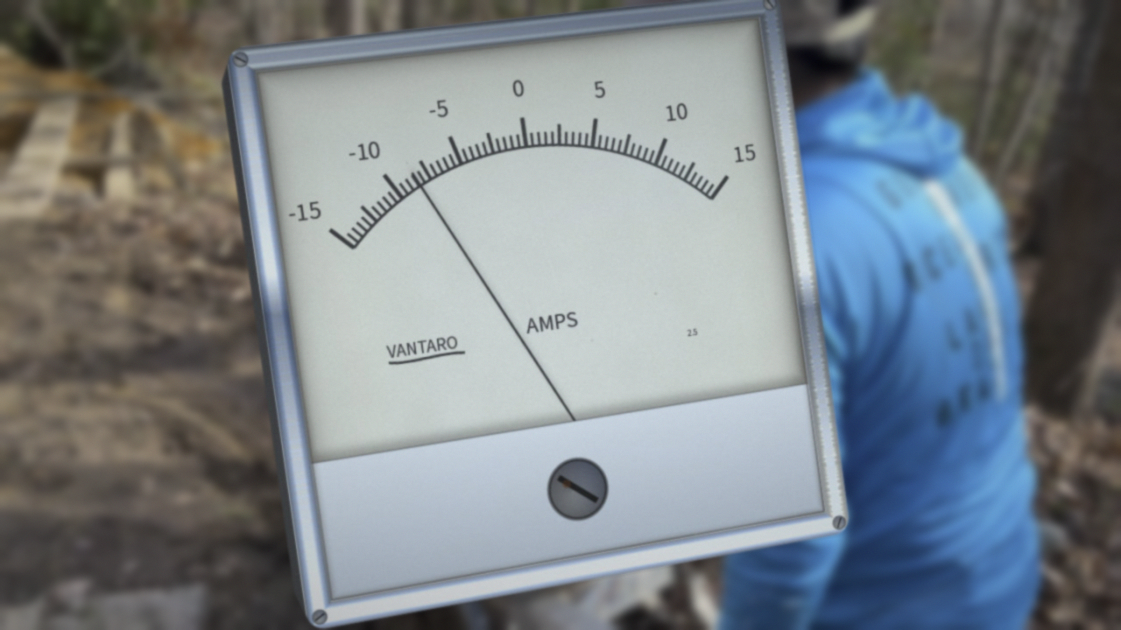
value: **-8.5** A
